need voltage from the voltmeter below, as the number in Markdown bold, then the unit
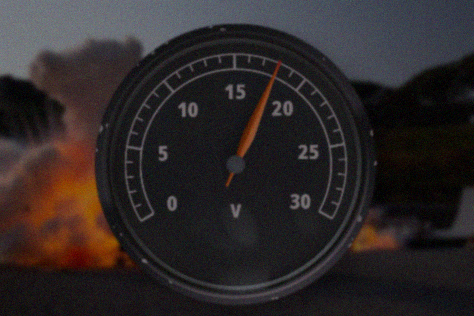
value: **18** V
